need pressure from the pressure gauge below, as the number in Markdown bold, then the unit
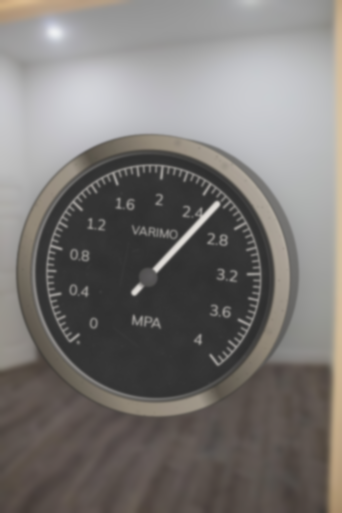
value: **2.55** MPa
